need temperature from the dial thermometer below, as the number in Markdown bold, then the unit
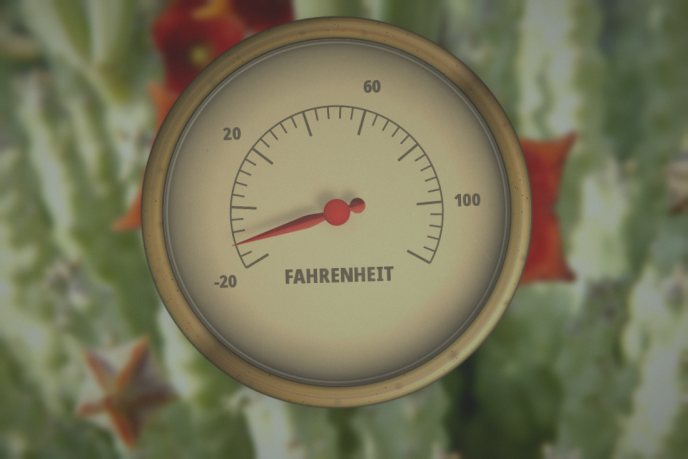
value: **-12** °F
